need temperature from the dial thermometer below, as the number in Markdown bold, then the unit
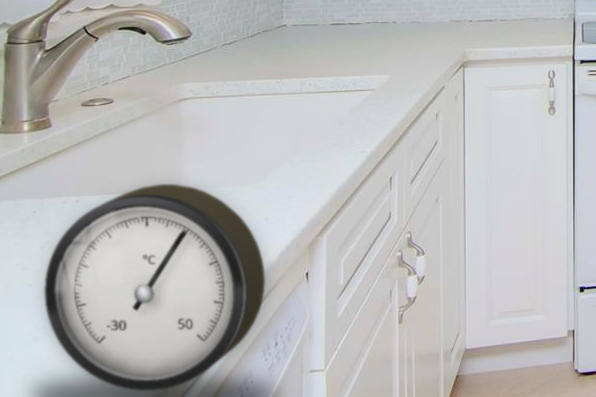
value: **20** °C
